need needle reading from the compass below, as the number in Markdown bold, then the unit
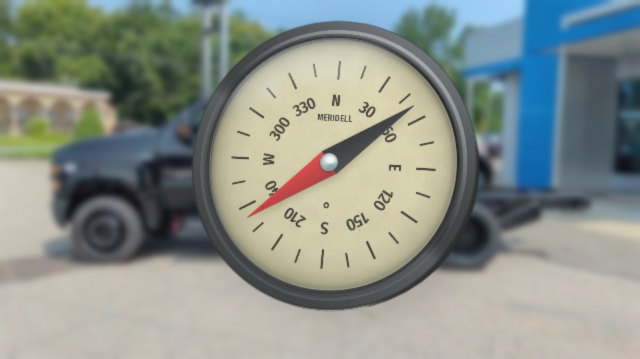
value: **232.5** °
